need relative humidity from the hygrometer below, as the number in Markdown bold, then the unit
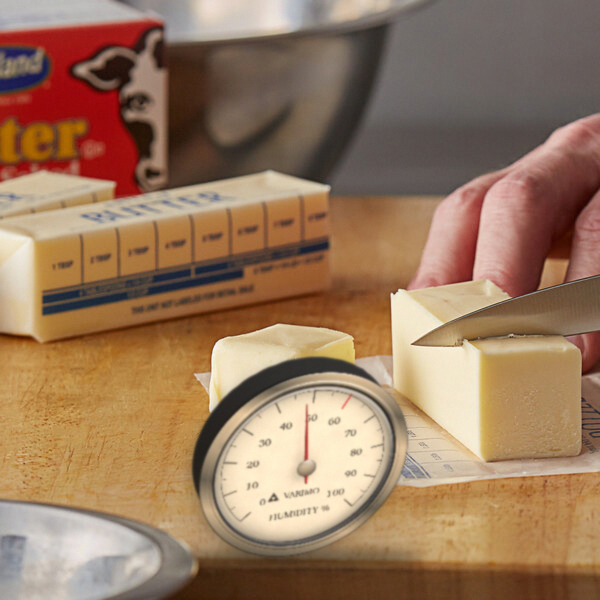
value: **47.5** %
